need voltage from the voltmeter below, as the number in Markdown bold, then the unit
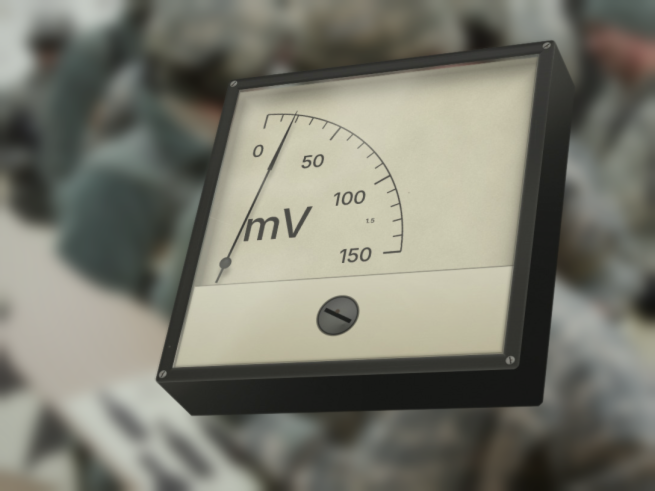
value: **20** mV
